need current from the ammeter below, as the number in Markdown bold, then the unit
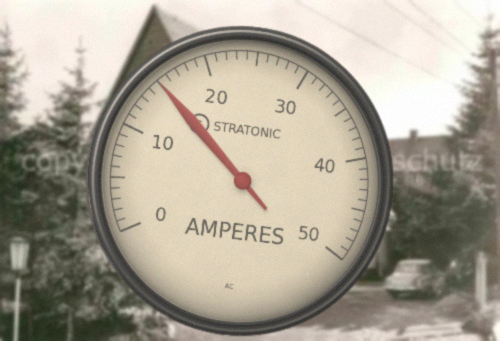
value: **15** A
